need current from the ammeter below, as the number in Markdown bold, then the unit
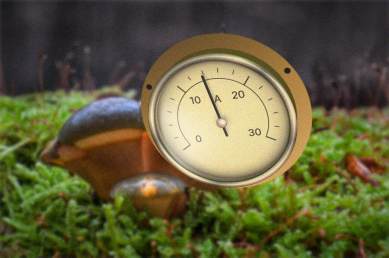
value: **14** A
